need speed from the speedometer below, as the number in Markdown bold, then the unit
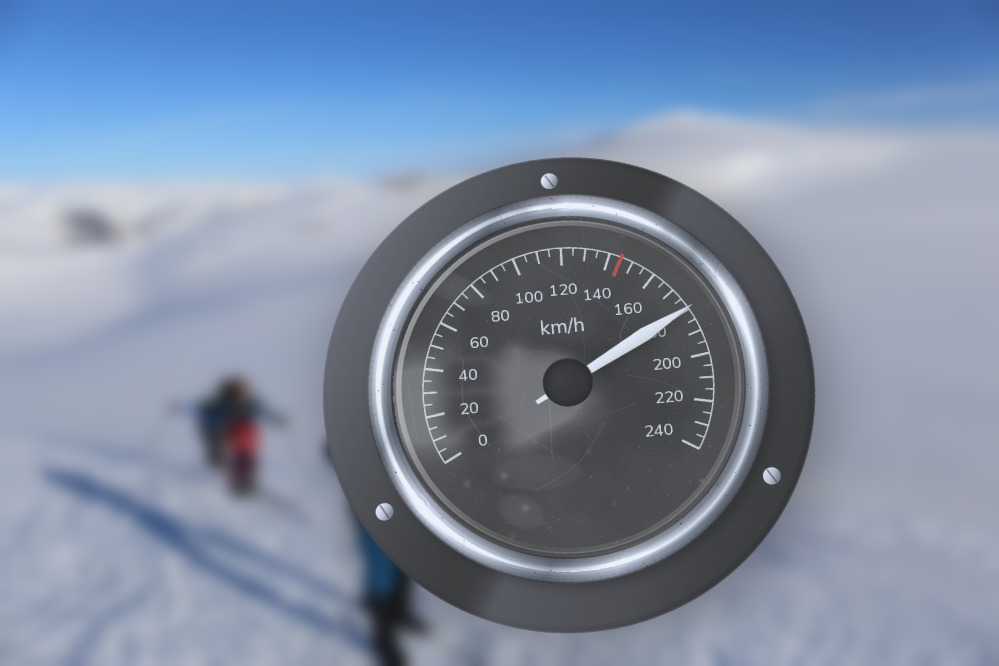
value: **180** km/h
